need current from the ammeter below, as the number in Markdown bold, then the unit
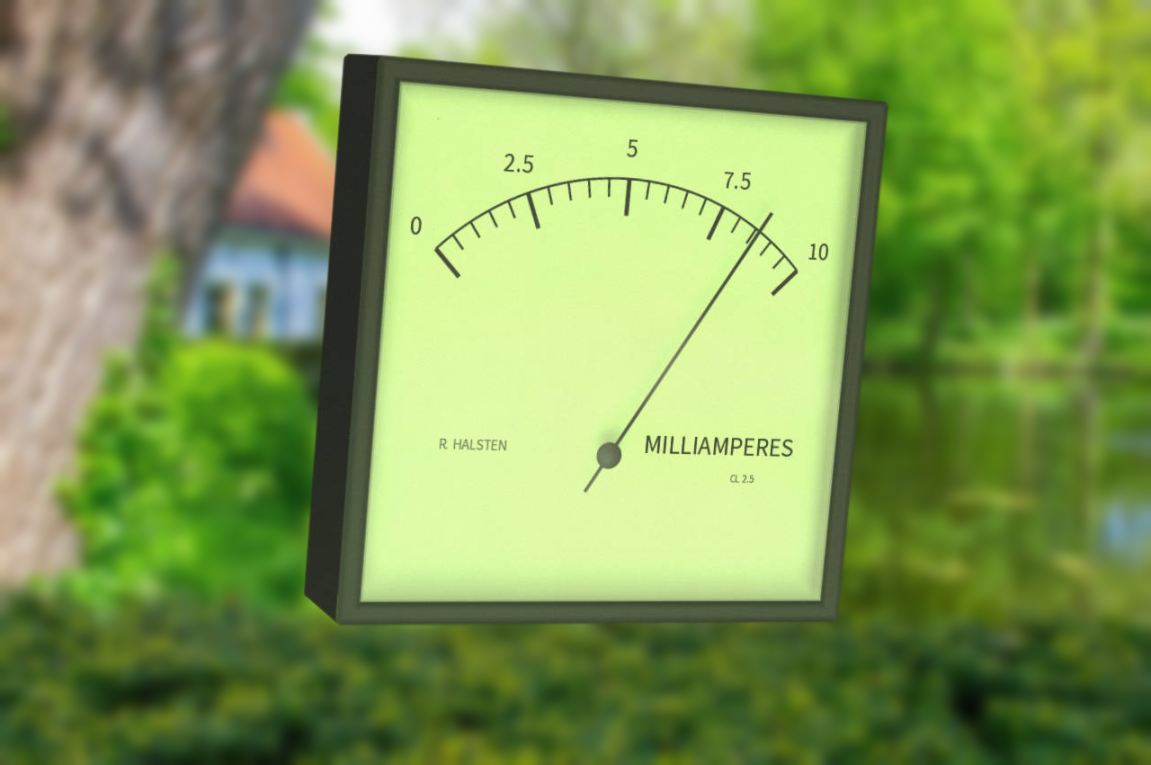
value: **8.5** mA
